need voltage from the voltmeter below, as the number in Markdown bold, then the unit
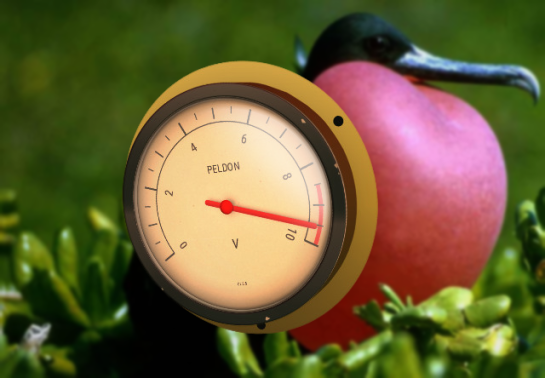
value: **9.5** V
